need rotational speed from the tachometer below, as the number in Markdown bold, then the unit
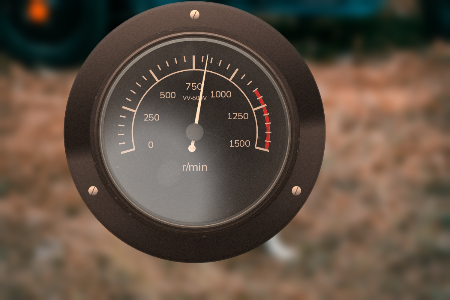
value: **825** rpm
